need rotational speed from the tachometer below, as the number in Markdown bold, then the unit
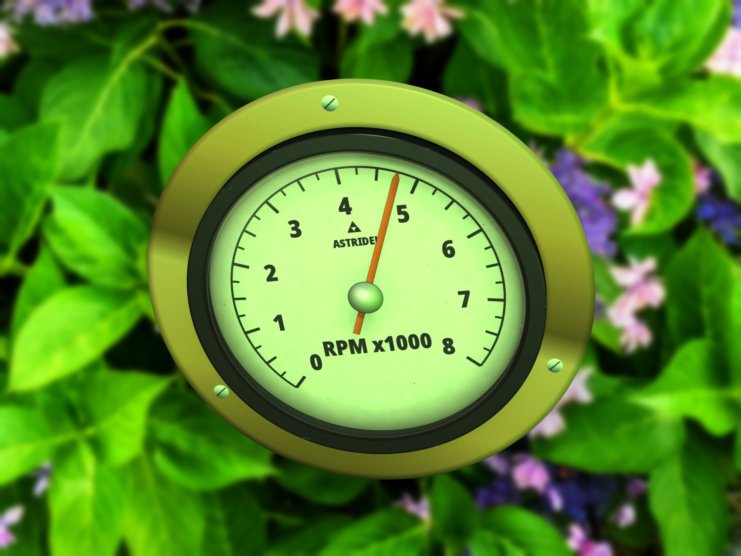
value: **4750** rpm
